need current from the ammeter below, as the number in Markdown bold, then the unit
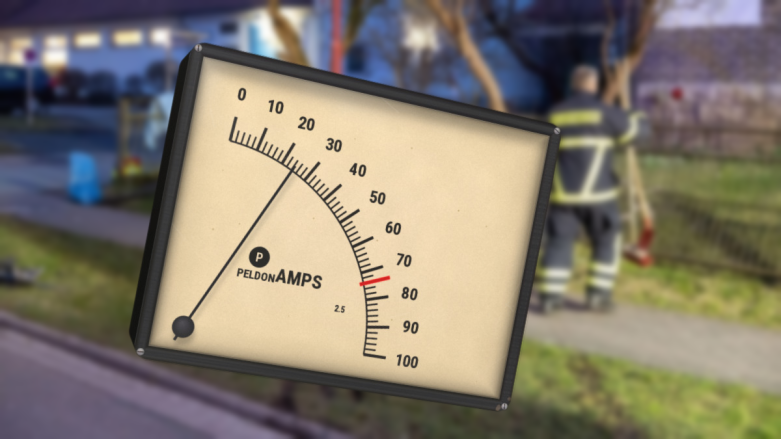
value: **24** A
